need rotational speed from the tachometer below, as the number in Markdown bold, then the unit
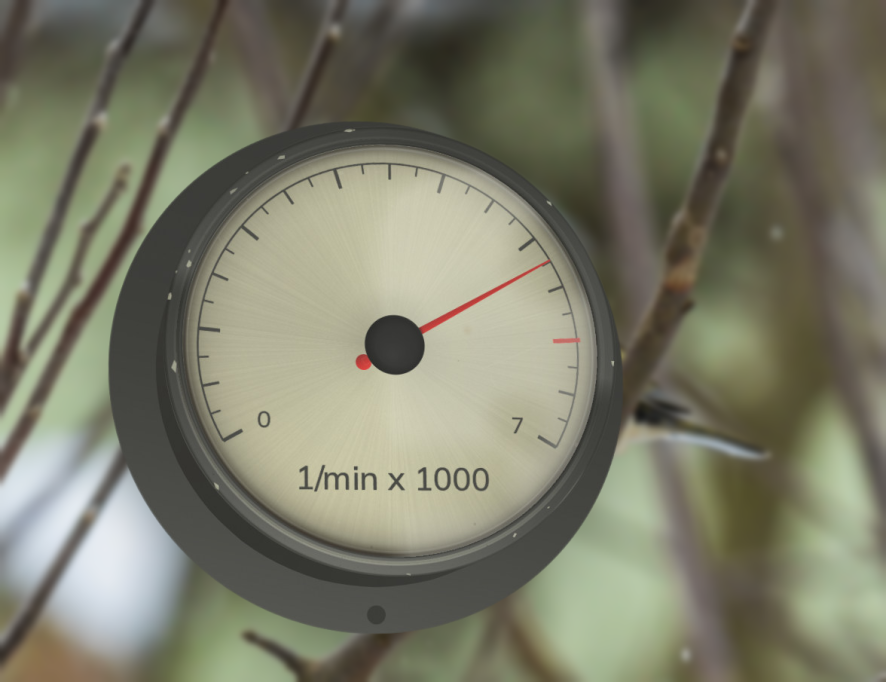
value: **5250** rpm
